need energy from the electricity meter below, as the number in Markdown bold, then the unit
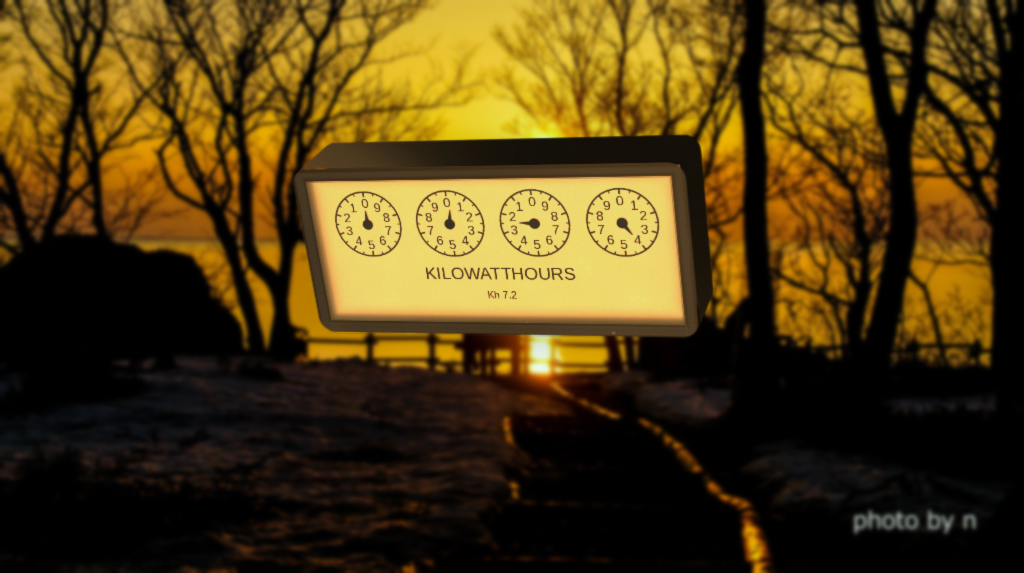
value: **24** kWh
